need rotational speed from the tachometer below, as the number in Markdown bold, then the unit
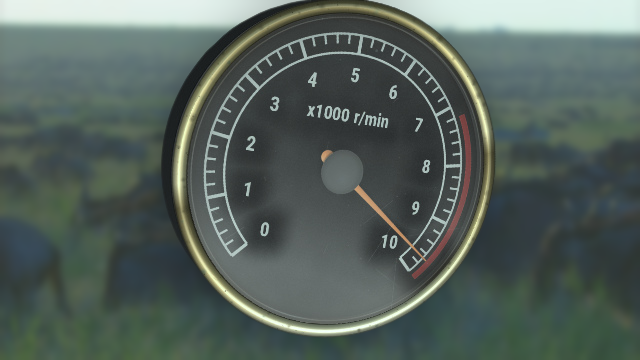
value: **9700** rpm
